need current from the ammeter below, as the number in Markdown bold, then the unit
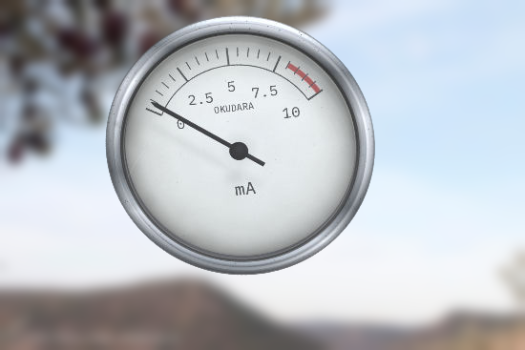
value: **0.5** mA
